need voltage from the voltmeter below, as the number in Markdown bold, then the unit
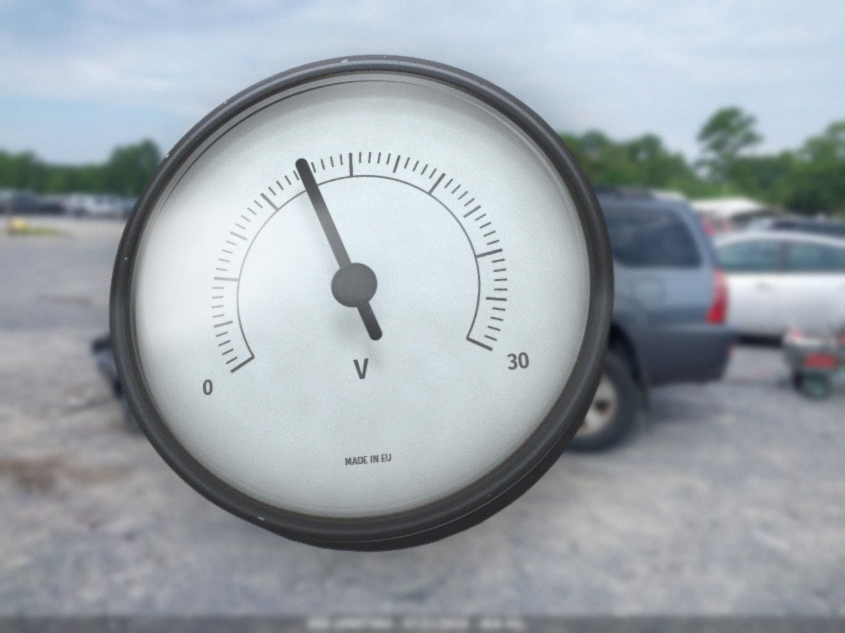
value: **12.5** V
